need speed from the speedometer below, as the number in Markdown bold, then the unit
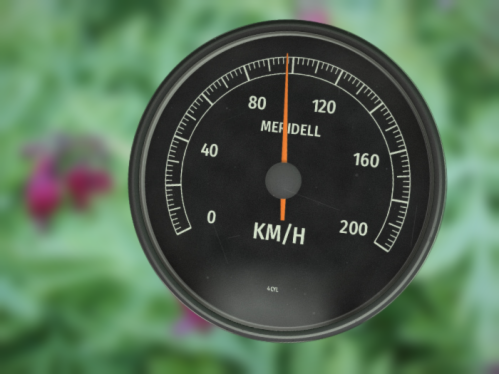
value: **98** km/h
